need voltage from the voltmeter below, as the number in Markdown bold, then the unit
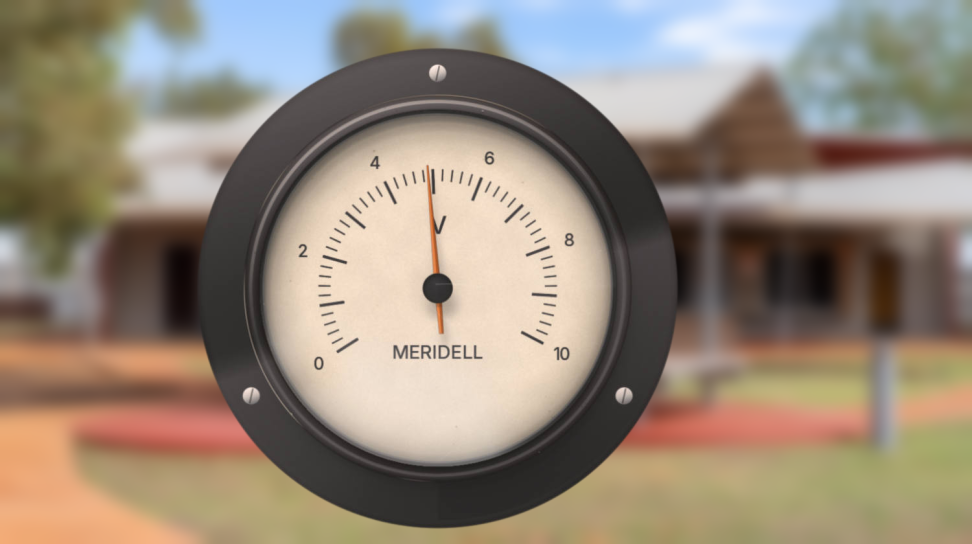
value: **4.9** V
